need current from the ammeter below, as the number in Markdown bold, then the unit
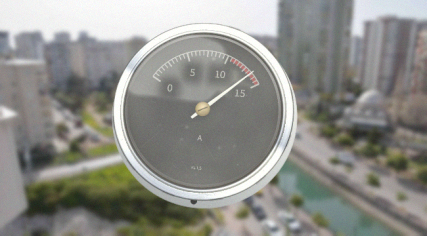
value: **13.5** A
